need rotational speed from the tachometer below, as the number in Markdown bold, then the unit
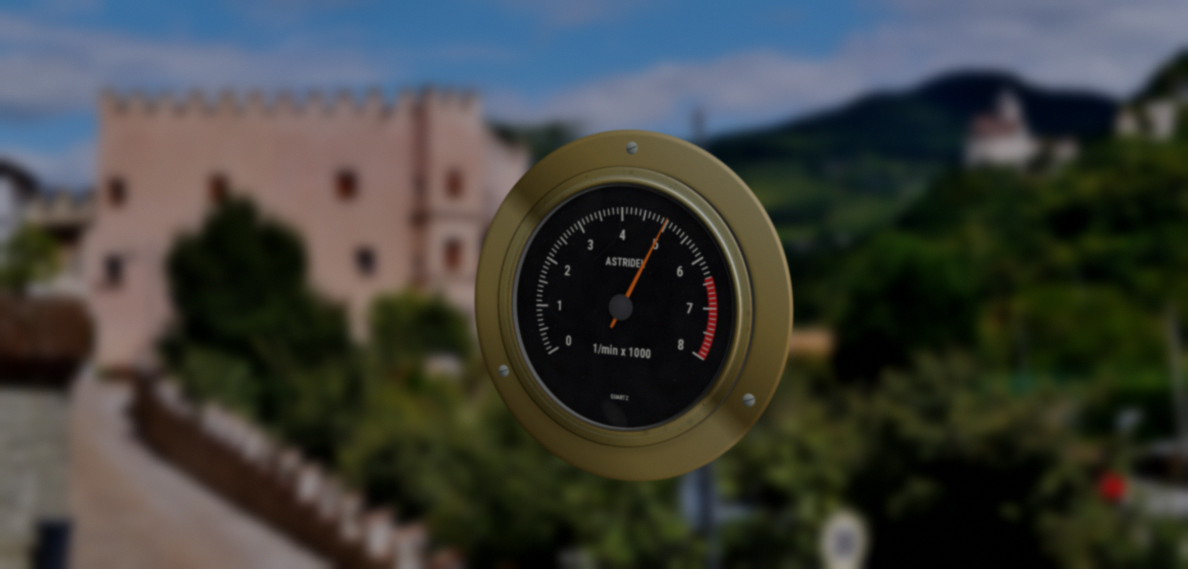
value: **5000** rpm
